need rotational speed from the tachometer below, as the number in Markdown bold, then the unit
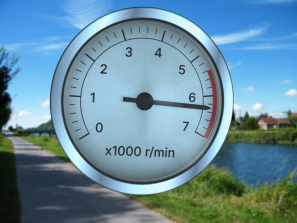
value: **6300** rpm
